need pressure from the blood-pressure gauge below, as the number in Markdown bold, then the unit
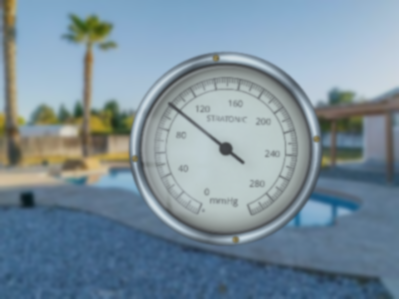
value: **100** mmHg
